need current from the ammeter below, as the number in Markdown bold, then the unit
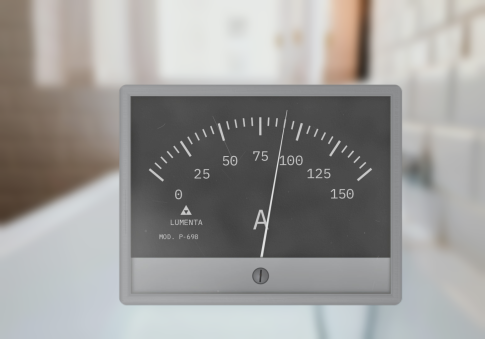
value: **90** A
